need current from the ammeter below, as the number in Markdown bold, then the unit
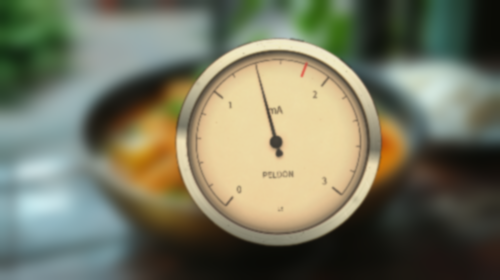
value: **1.4** mA
